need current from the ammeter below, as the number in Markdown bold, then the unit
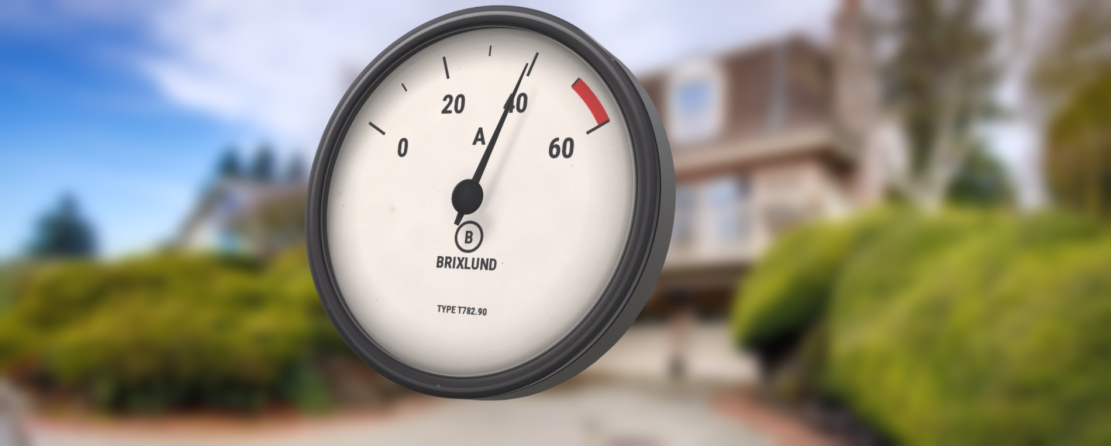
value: **40** A
